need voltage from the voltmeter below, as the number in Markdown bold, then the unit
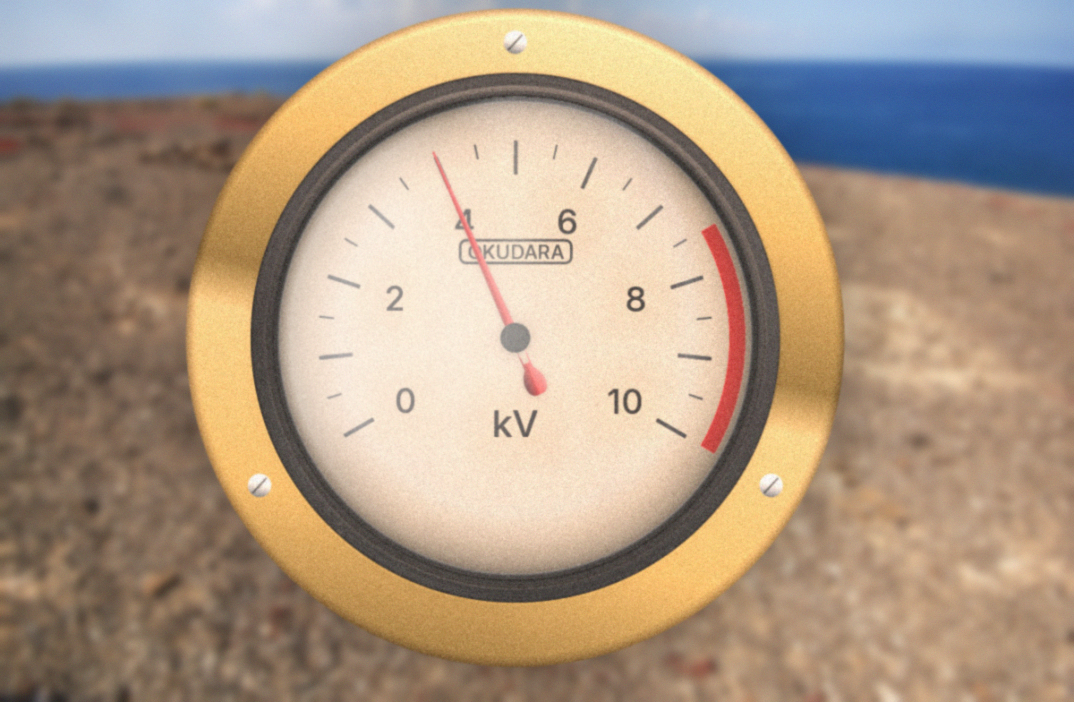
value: **4** kV
